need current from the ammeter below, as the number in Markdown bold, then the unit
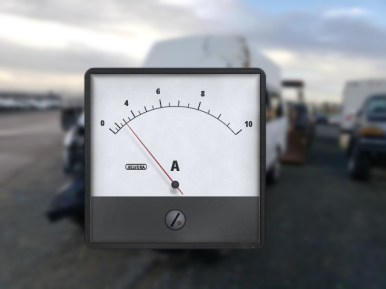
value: **3** A
